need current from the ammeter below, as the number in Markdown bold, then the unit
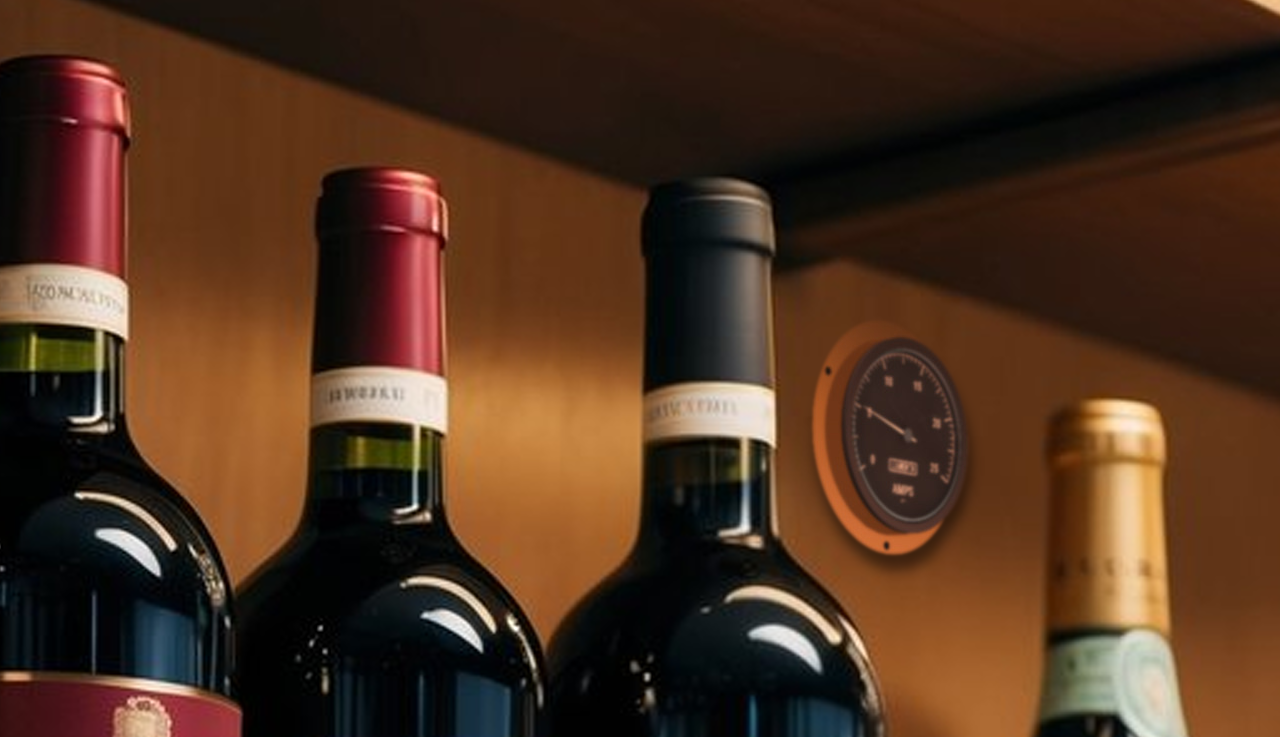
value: **5** A
